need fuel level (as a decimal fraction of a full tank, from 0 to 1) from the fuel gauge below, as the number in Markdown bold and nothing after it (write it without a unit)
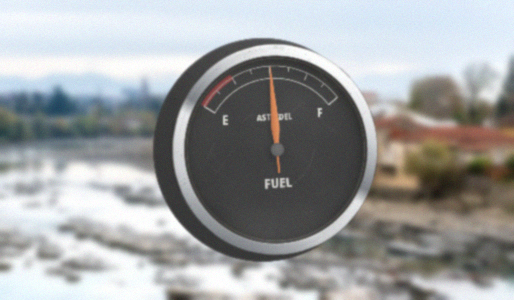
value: **0.5**
